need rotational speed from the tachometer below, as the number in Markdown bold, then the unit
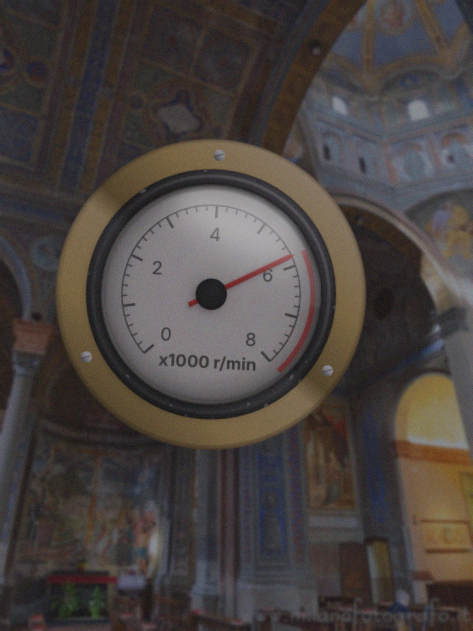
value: **5800** rpm
